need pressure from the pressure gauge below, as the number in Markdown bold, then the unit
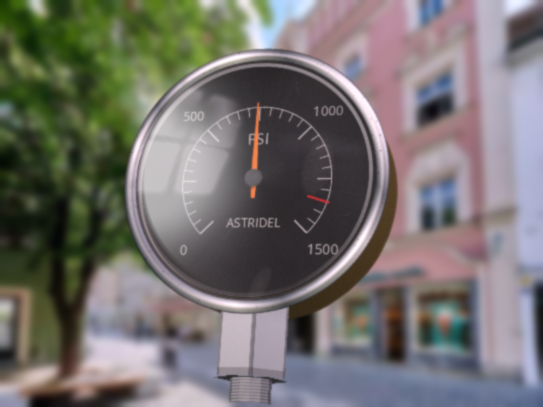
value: **750** psi
